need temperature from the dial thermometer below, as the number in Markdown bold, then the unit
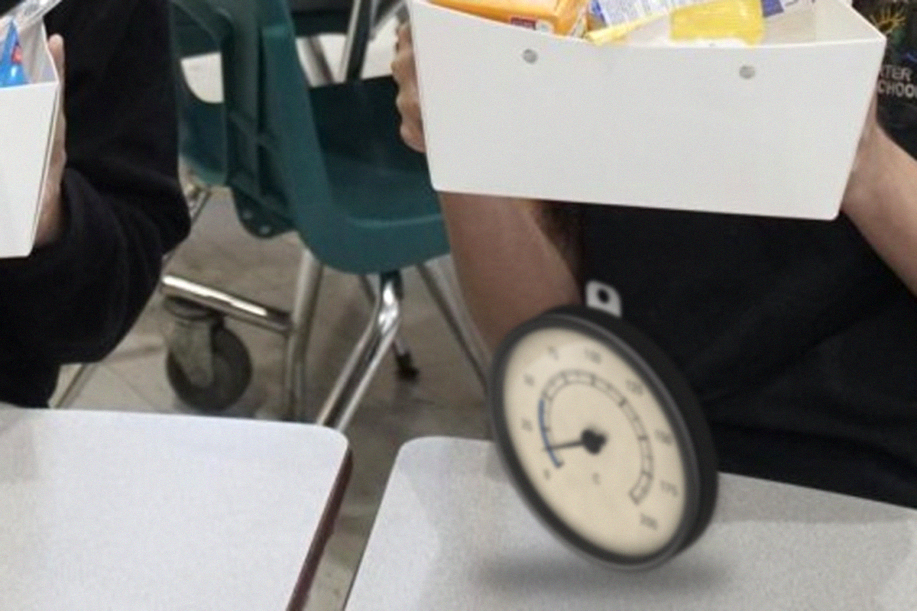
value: **12.5** °C
